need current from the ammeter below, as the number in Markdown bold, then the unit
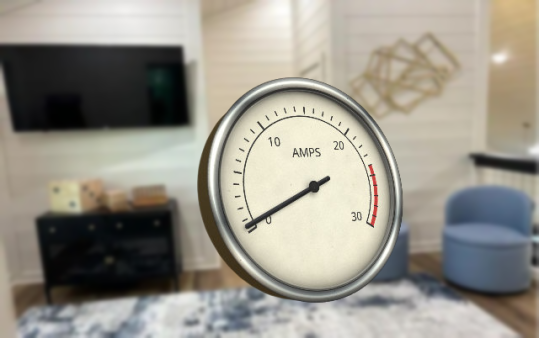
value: **0.5** A
